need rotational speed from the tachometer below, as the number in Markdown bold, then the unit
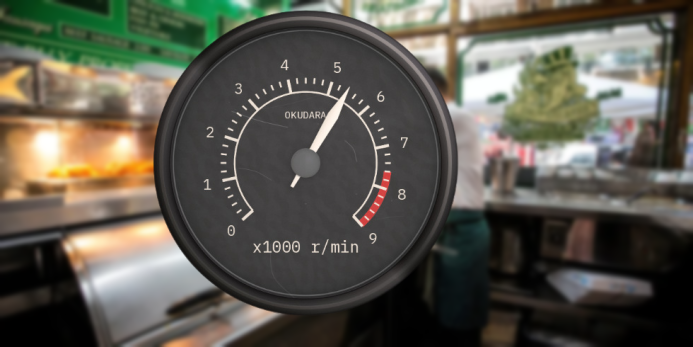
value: **5400** rpm
